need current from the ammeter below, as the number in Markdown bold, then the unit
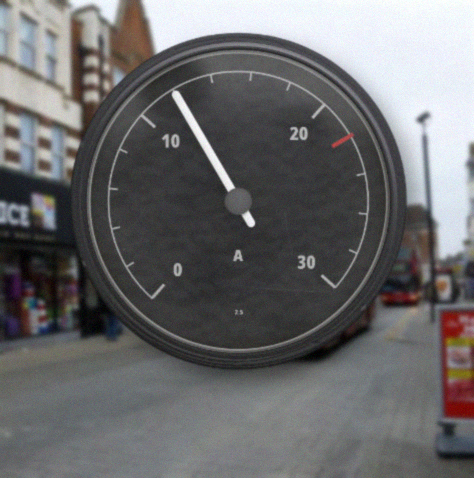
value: **12** A
